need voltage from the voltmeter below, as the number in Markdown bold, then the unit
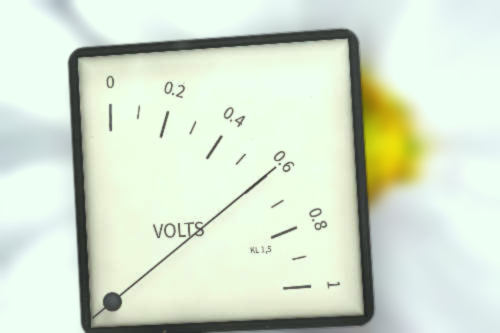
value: **0.6** V
